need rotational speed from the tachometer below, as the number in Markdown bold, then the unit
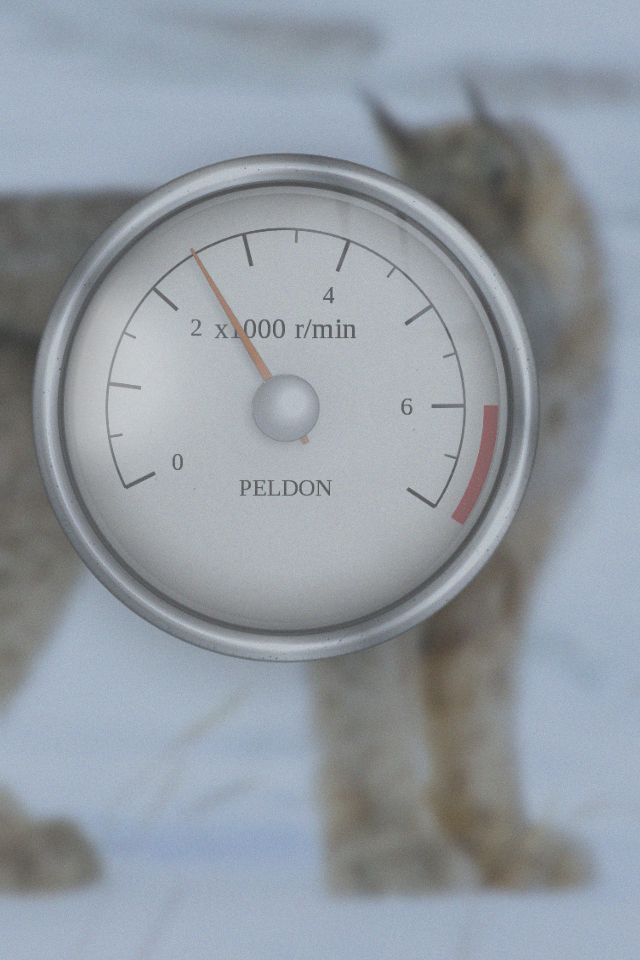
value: **2500** rpm
